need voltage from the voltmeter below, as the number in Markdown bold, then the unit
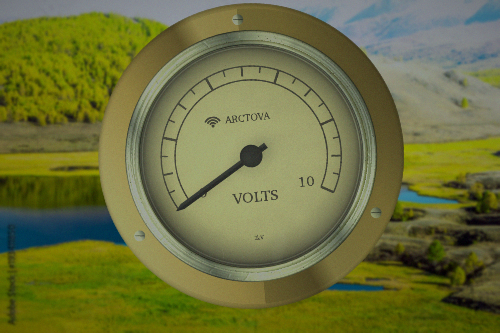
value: **0** V
